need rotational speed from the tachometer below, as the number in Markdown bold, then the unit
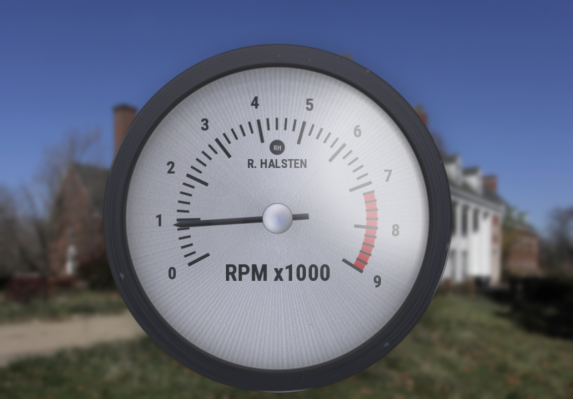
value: **900** rpm
